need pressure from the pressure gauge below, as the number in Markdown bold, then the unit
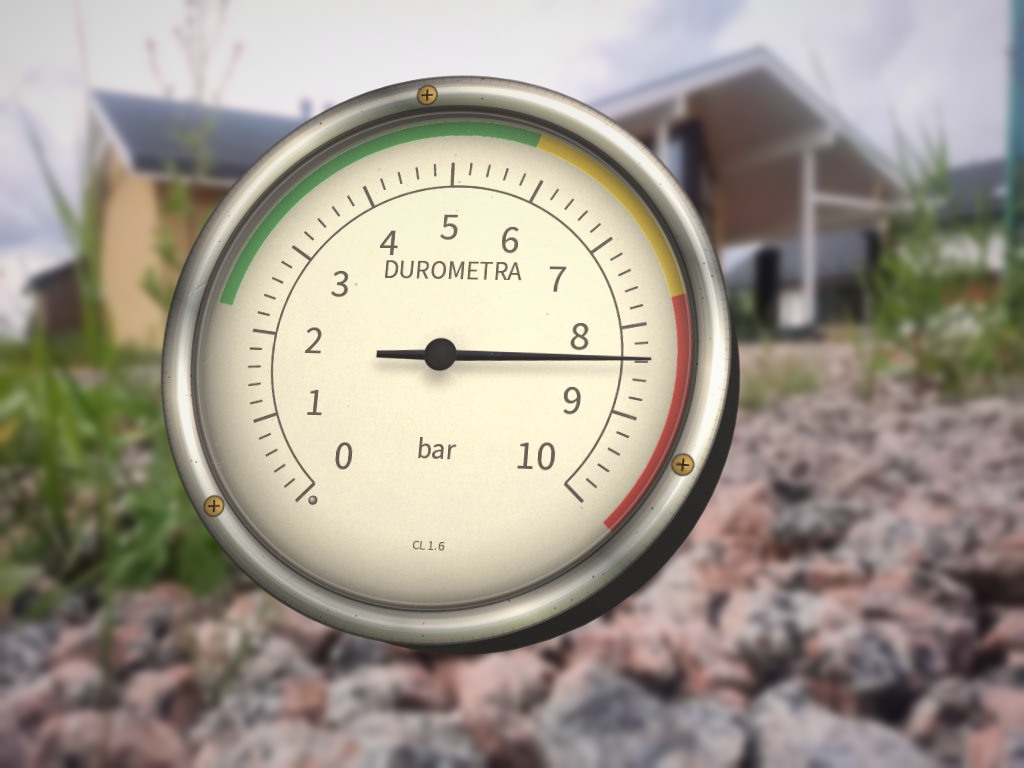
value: **8.4** bar
